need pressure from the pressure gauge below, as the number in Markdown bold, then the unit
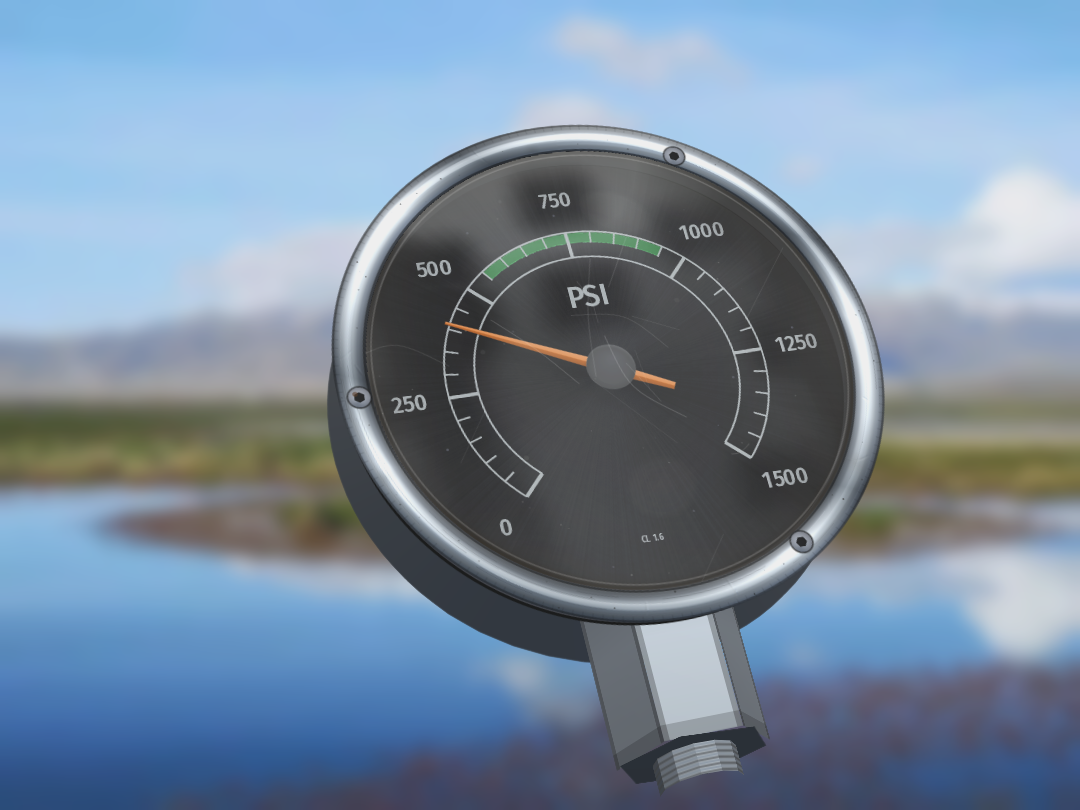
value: **400** psi
